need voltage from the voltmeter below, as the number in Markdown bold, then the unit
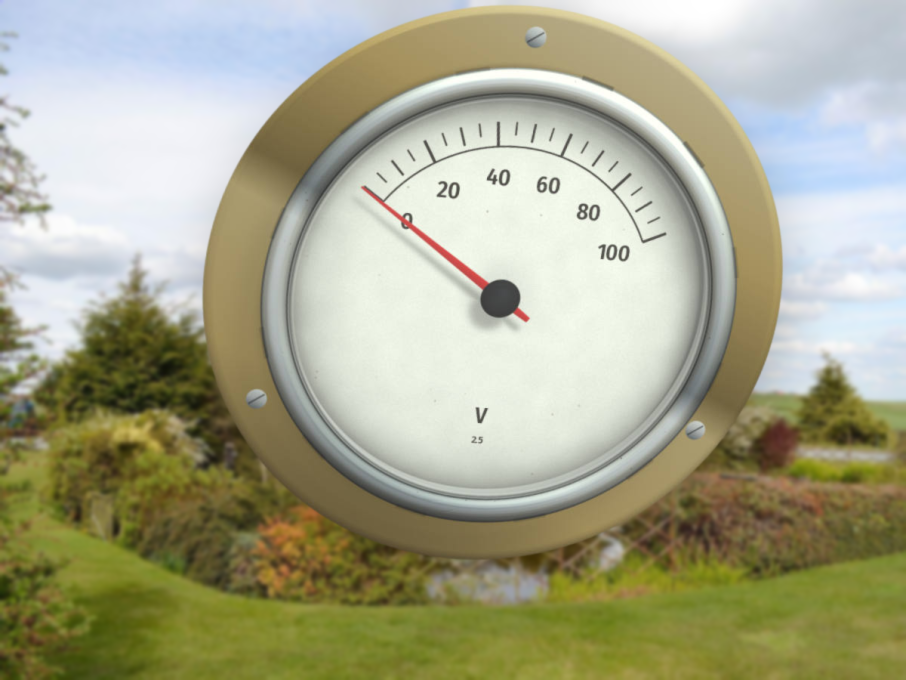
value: **0** V
